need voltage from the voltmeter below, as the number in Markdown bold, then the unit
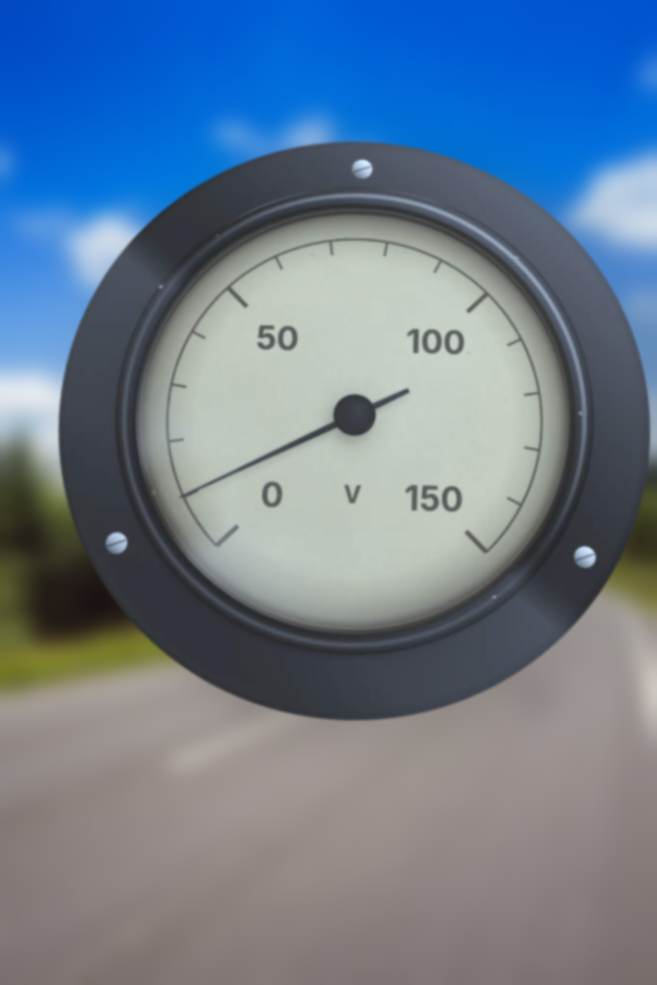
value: **10** V
